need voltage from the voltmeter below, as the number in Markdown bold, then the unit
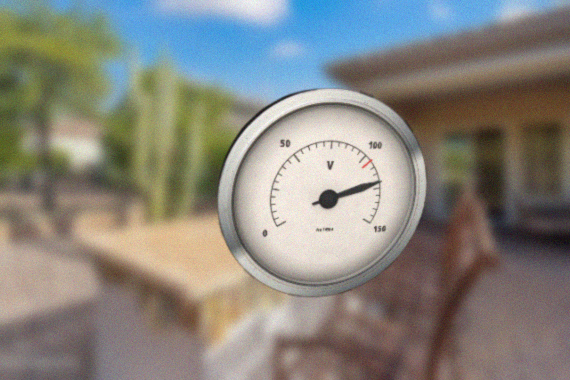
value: **120** V
